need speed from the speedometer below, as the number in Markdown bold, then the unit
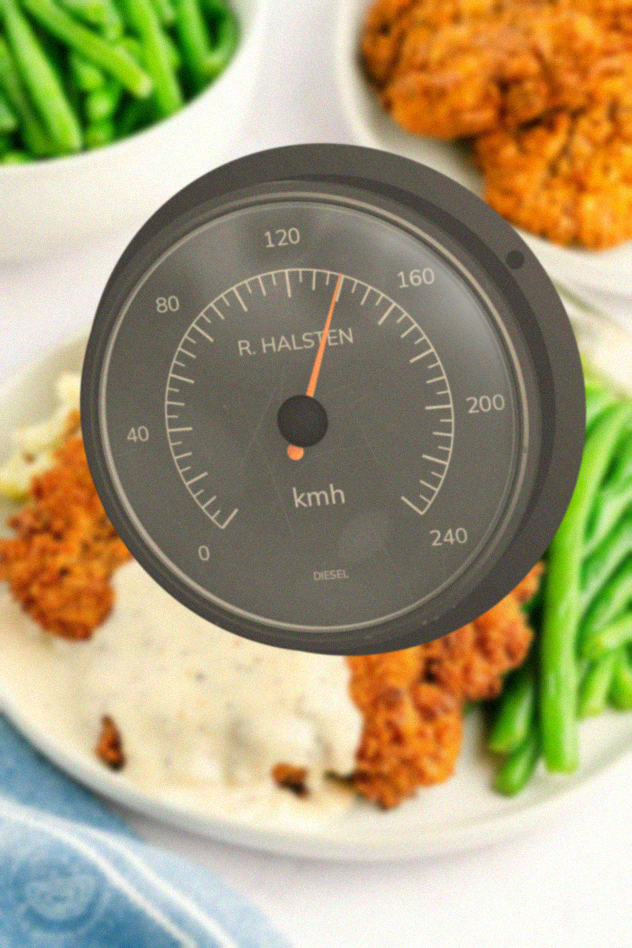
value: **140** km/h
